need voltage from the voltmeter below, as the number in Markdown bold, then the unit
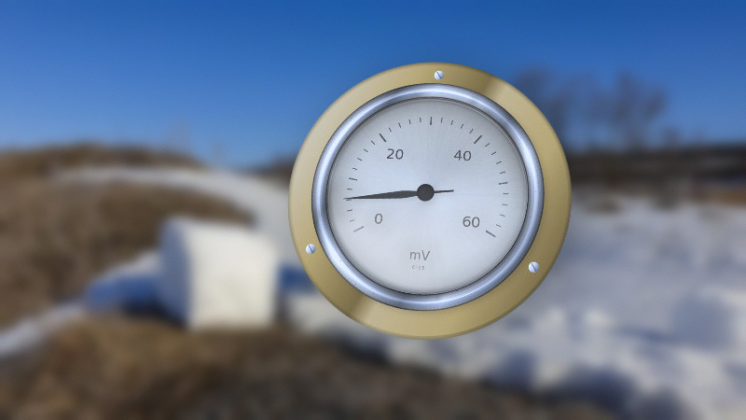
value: **6** mV
